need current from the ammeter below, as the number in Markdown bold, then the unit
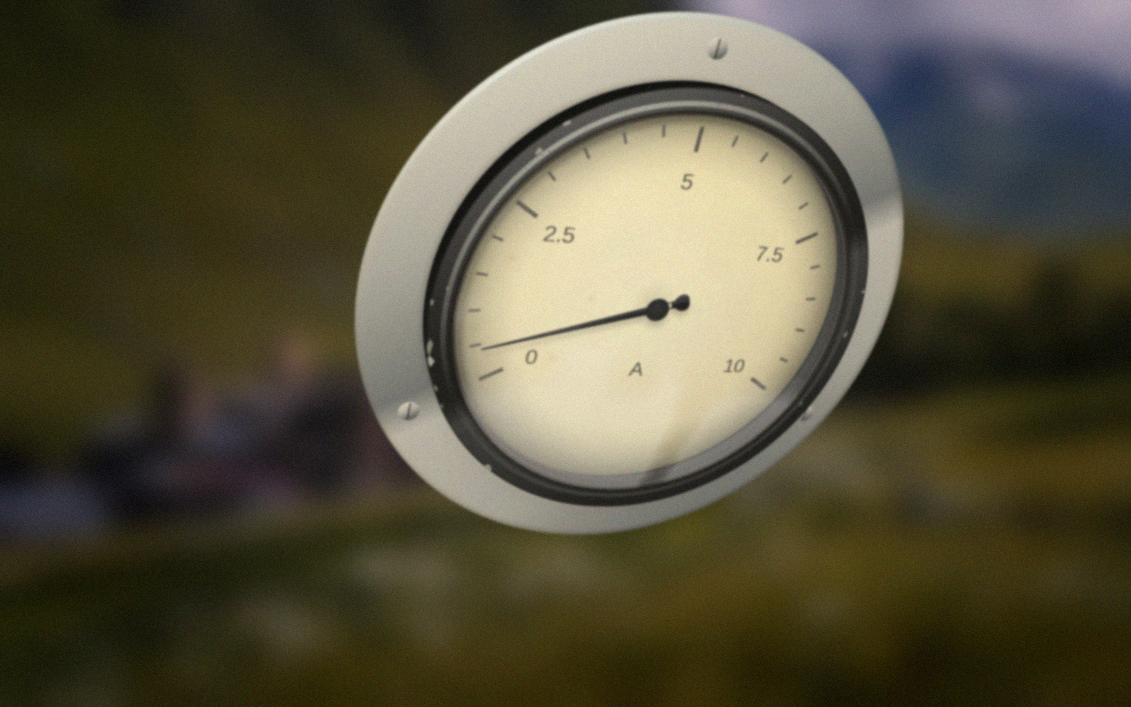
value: **0.5** A
